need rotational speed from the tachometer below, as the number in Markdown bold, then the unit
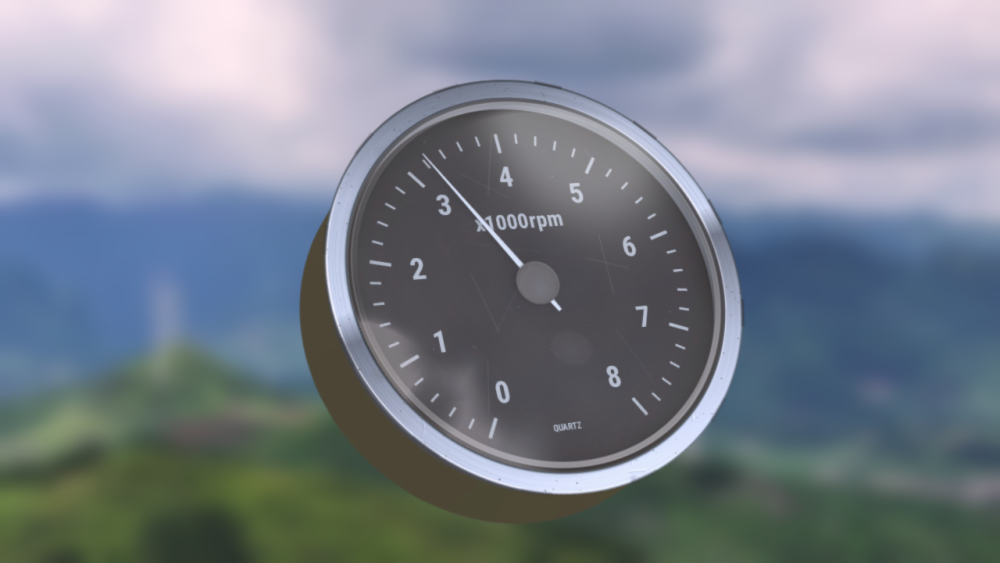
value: **3200** rpm
